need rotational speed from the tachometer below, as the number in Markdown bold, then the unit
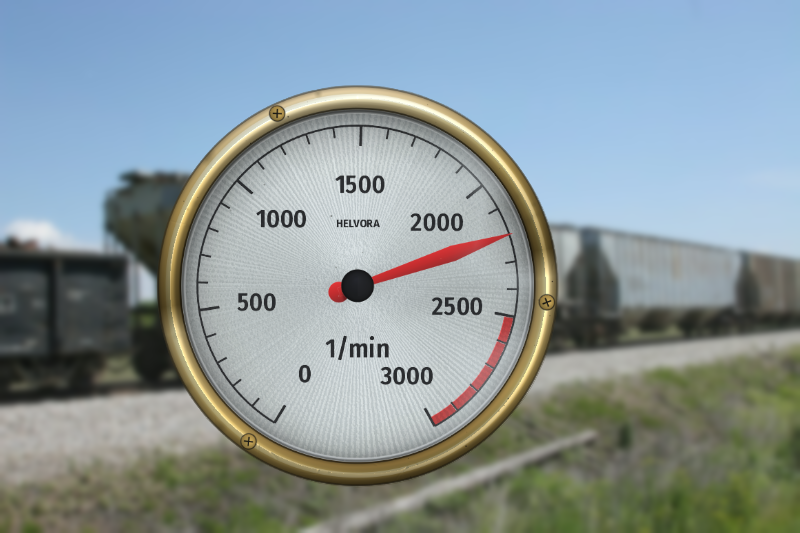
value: **2200** rpm
